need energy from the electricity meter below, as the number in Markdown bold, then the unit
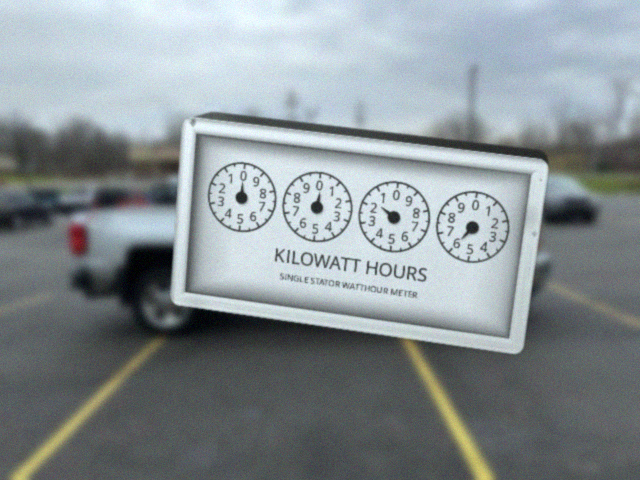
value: **16** kWh
